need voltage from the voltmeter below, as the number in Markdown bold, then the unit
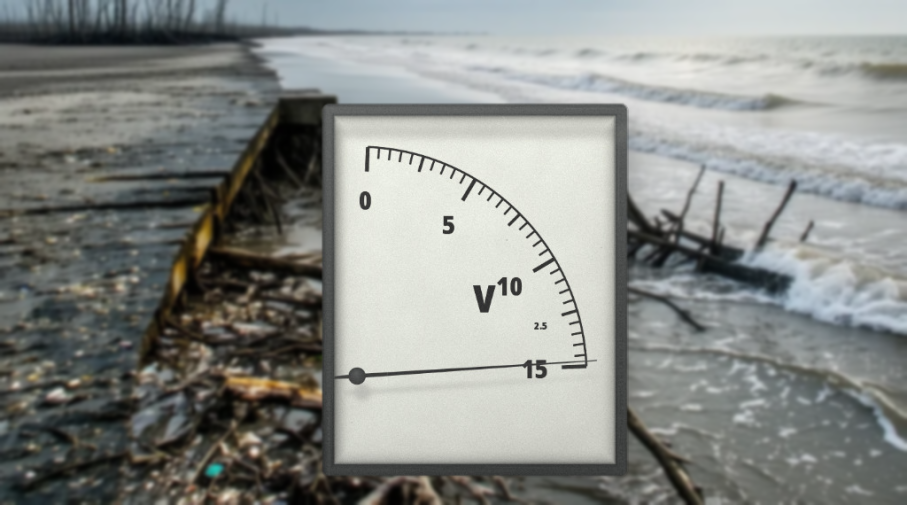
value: **14.75** V
